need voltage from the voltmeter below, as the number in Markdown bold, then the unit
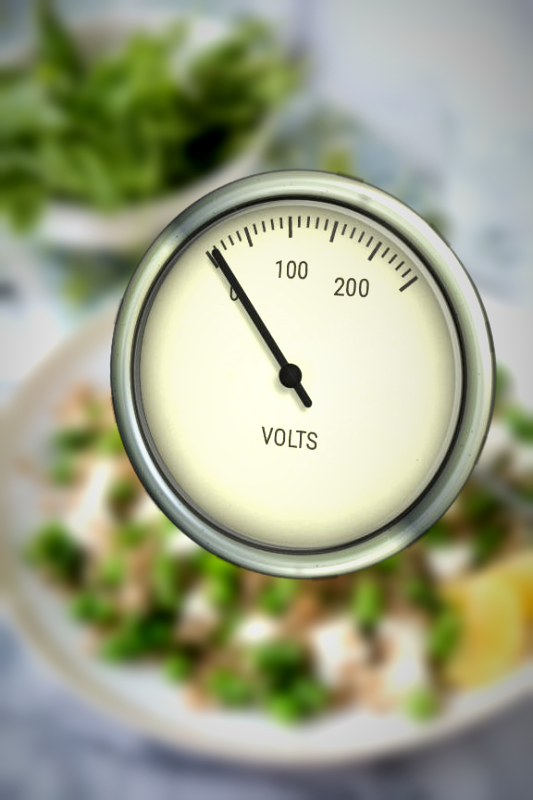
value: **10** V
